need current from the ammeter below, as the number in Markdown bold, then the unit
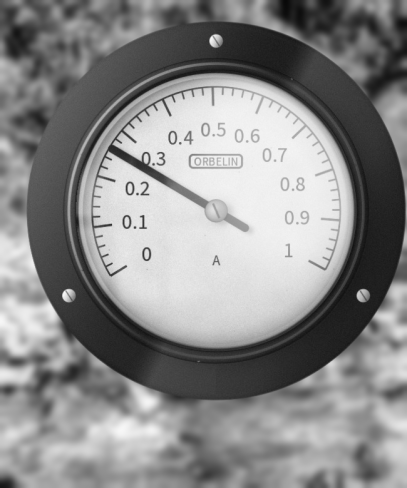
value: **0.26** A
